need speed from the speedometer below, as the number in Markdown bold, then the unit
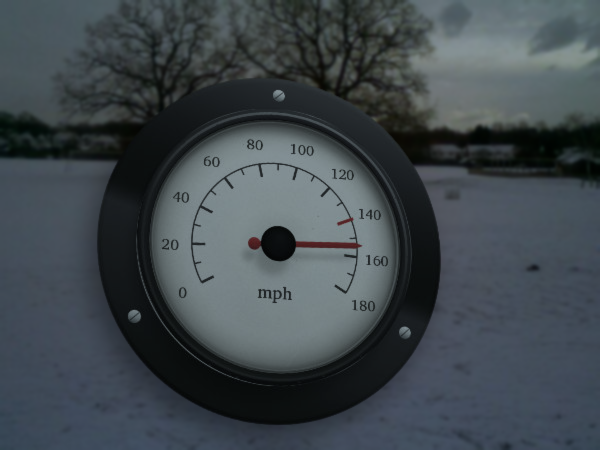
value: **155** mph
